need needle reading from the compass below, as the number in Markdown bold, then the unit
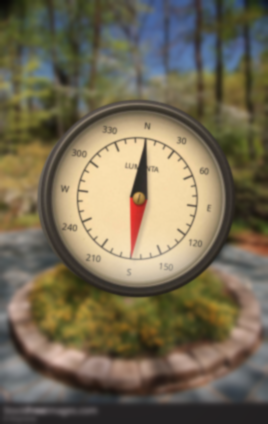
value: **180** °
